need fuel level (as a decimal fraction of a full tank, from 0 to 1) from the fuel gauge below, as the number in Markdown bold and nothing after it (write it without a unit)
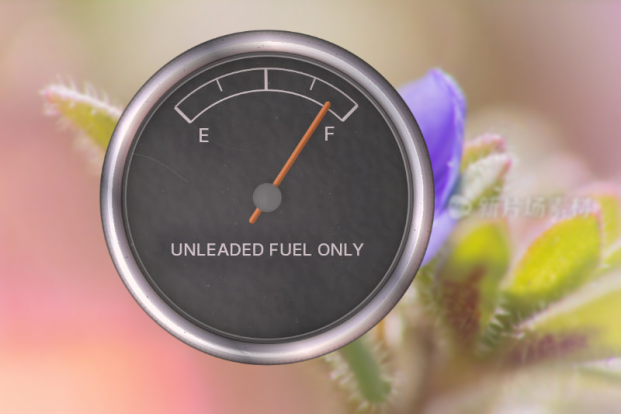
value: **0.875**
